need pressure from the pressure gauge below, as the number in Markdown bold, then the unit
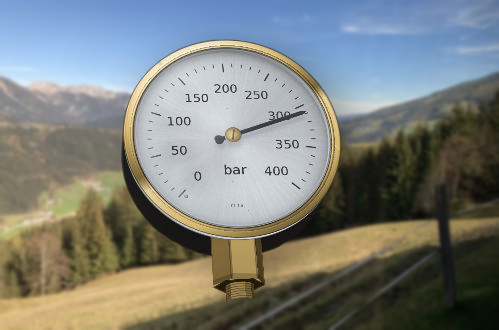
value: **310** bar
